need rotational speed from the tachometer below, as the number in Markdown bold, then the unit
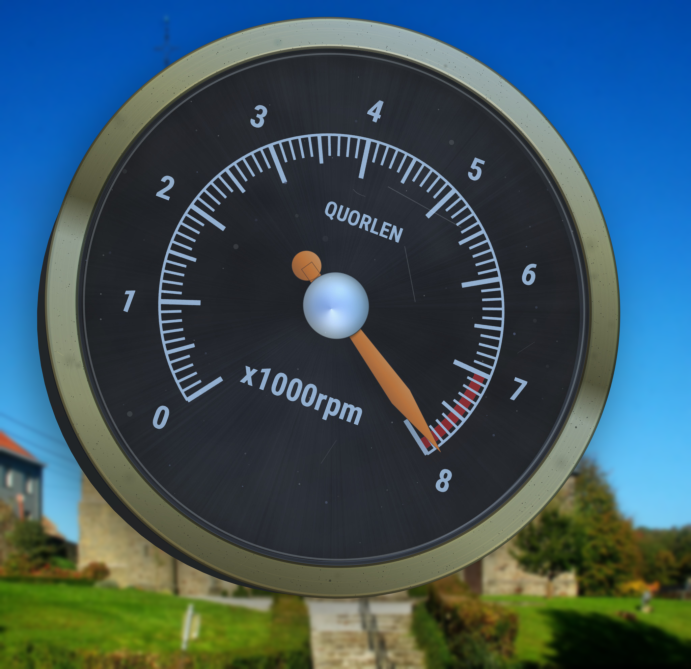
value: **7900** rpm
